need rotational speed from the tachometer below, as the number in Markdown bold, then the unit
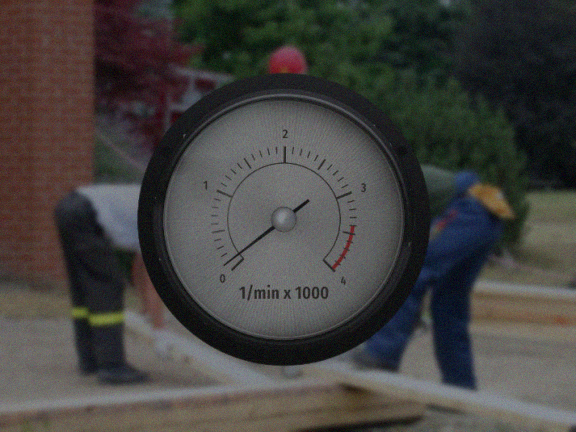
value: **100** rpm
